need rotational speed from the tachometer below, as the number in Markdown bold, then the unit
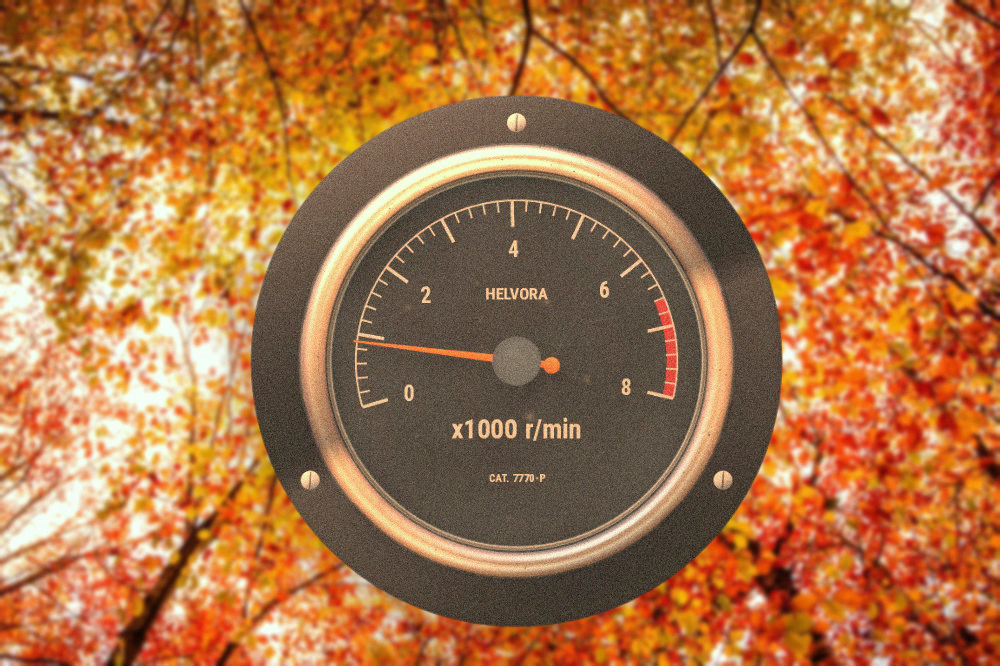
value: **900** rpm
